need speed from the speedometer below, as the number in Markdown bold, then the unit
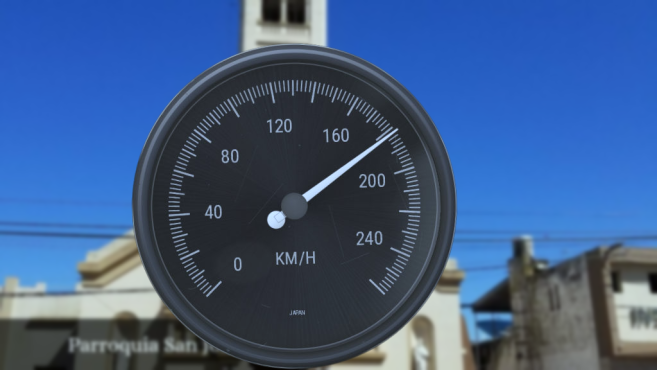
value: **182** km/h
